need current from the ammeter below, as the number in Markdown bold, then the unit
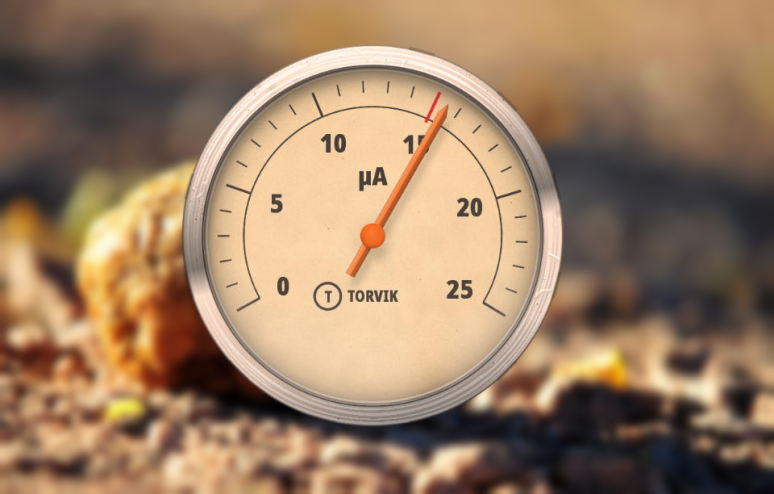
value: **15.5** µA
